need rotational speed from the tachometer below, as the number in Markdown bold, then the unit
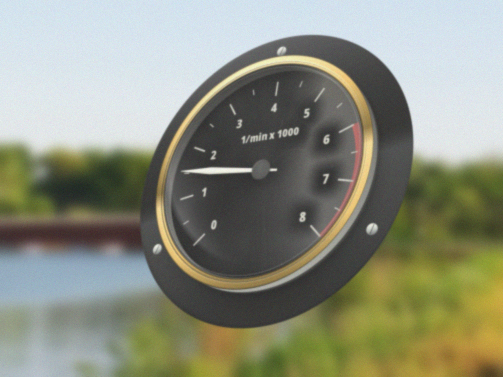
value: **1500** rpm
